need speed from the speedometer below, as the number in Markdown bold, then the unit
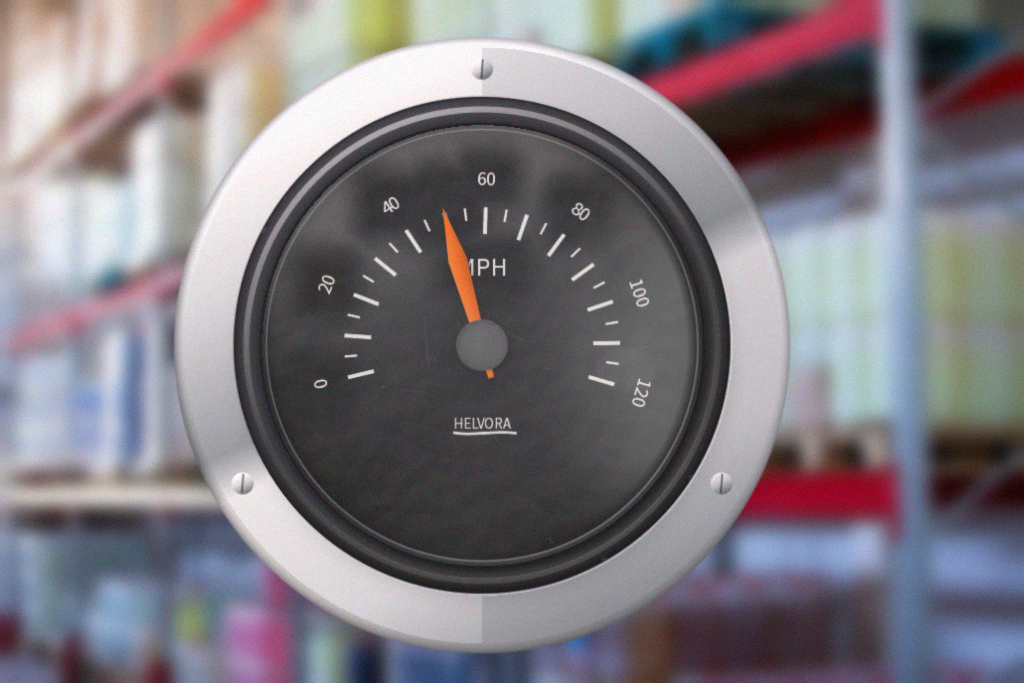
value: **50** mph
